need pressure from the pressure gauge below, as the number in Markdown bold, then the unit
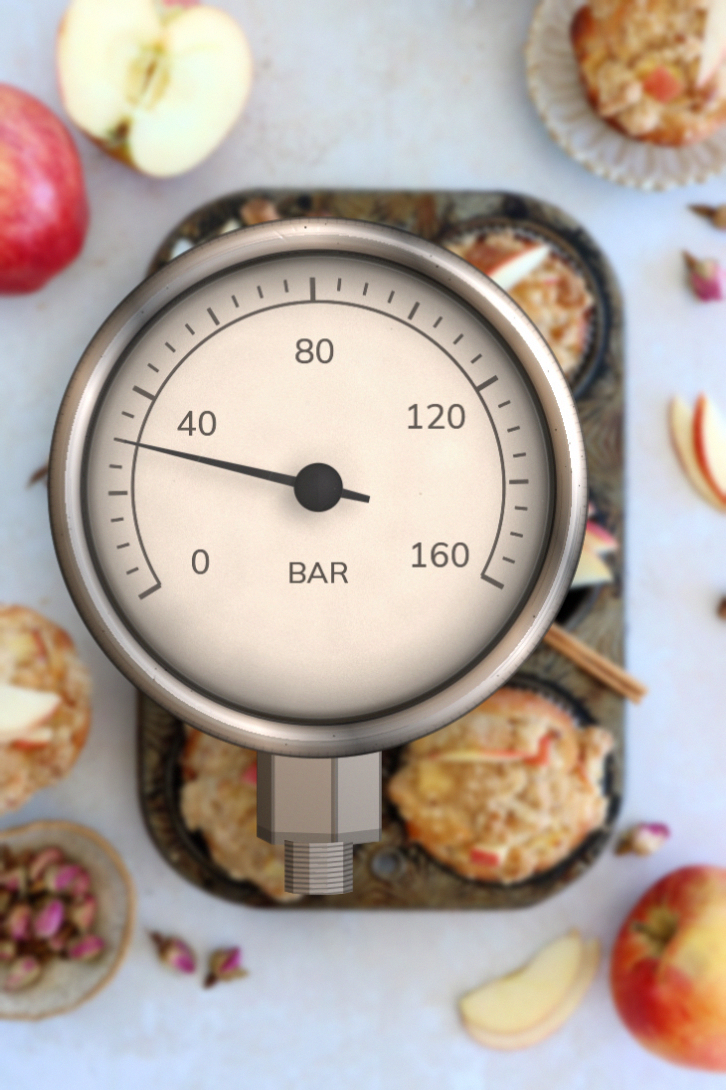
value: **30** bar
